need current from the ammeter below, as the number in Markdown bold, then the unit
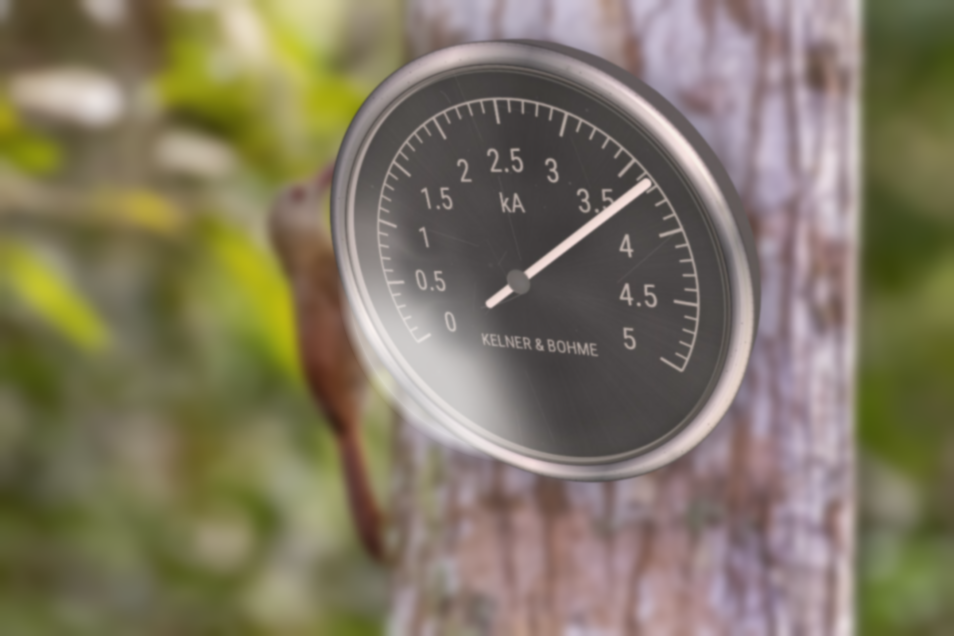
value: **3.65** kA
